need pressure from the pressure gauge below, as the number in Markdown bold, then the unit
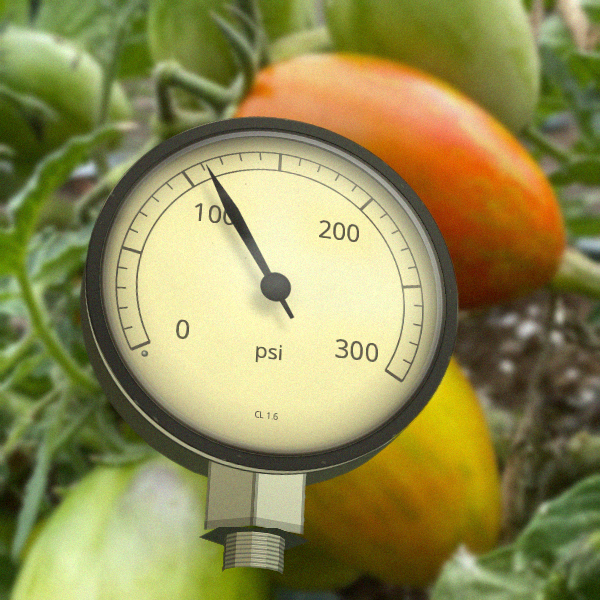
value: **110** psi
